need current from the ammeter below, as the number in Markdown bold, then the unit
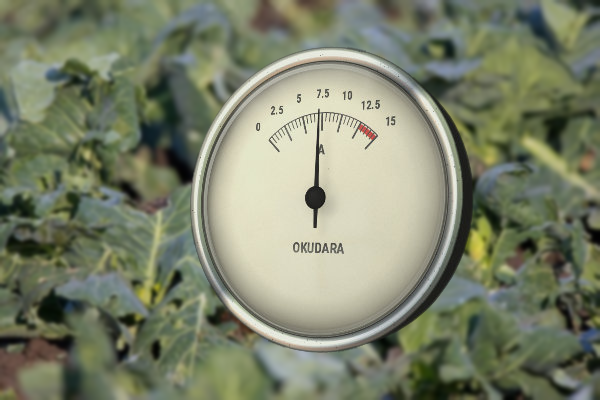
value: **7.5** A
